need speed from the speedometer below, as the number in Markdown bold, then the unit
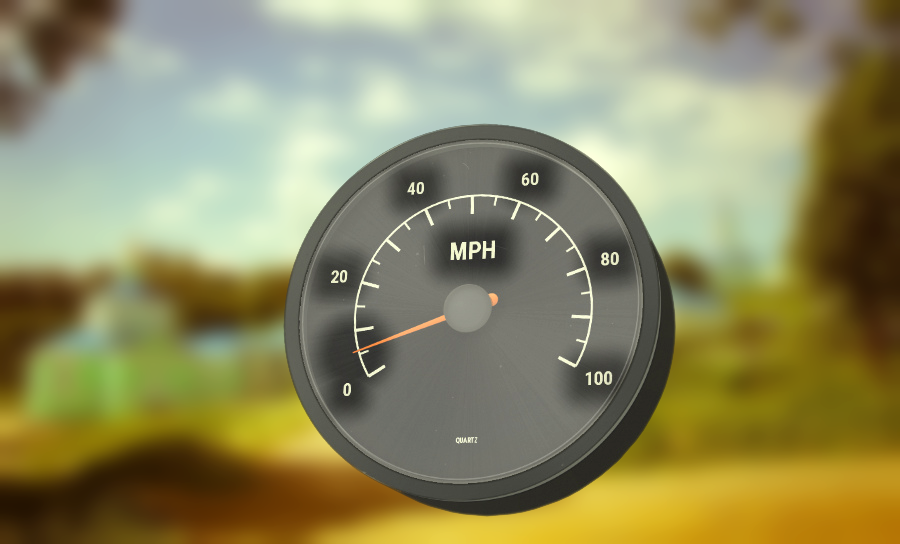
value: **5** mph
